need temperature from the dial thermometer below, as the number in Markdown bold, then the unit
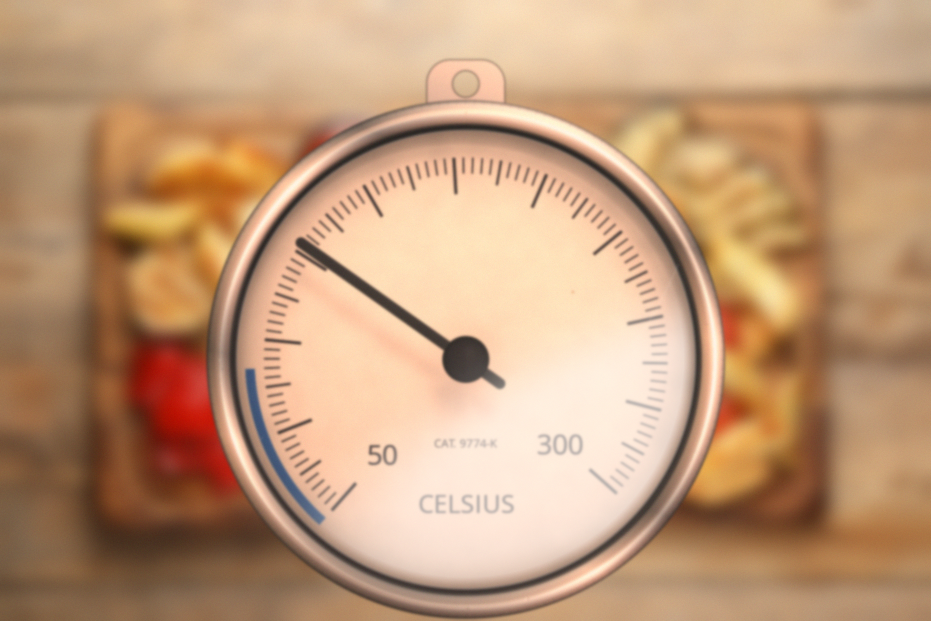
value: **127.5** °C
